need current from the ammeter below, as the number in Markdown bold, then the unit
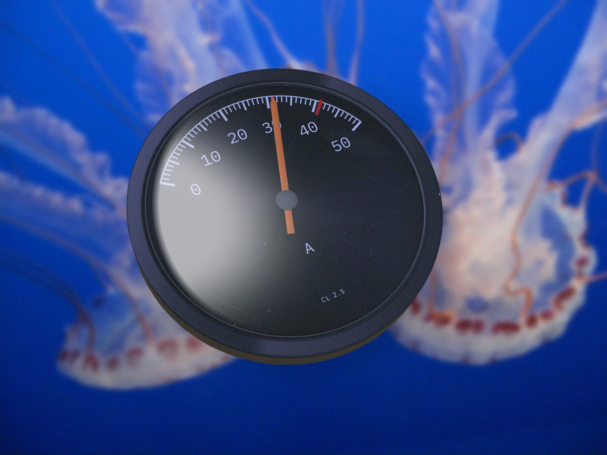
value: **31** A
